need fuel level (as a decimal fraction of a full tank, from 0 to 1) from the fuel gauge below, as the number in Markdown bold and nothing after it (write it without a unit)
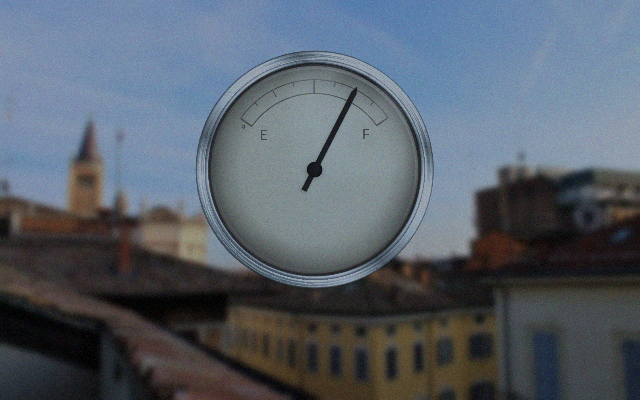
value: **0.75**
